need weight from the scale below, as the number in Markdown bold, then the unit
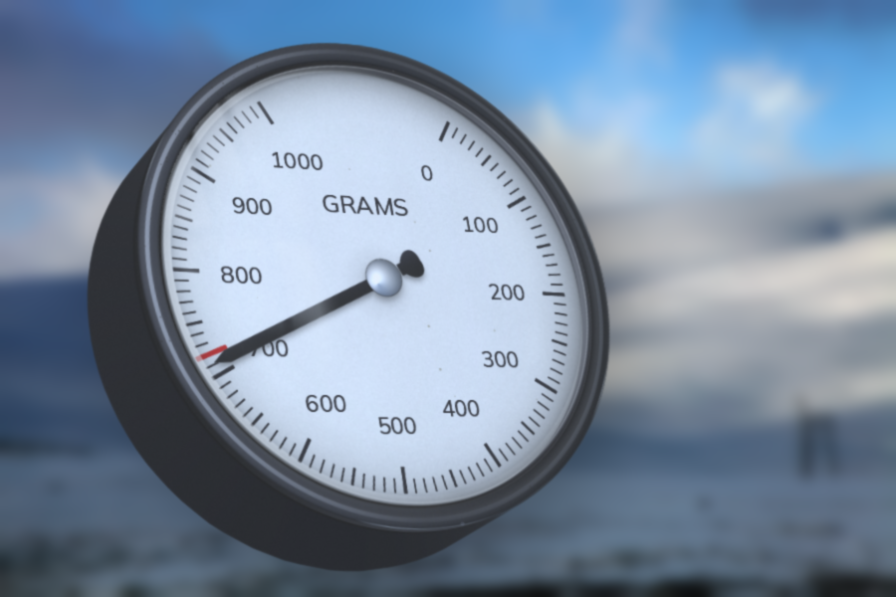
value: **710** g
